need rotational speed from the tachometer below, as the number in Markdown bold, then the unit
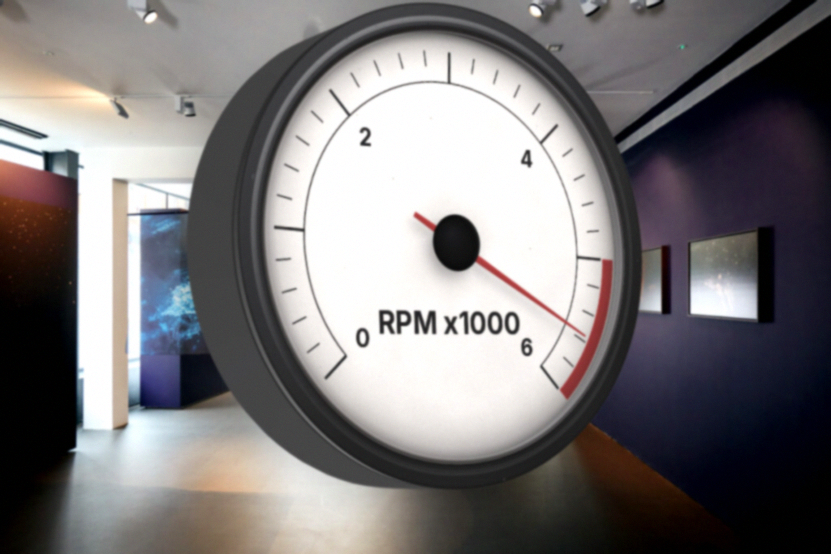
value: **5600** rpm
